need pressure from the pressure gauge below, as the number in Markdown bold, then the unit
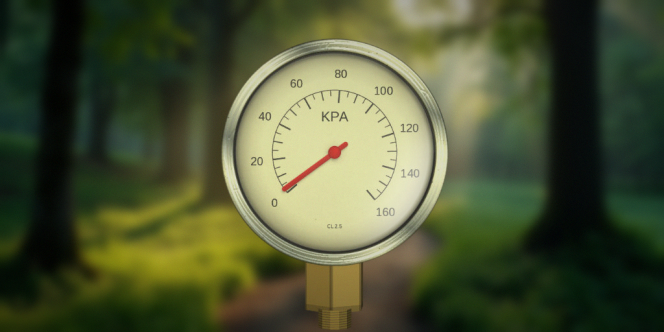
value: **2.5** kPa
